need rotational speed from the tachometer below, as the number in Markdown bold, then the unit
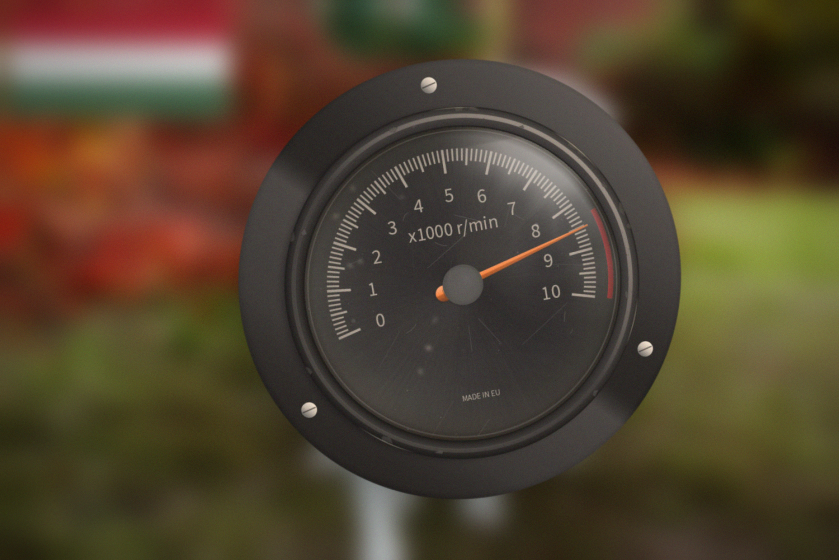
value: **8500** rpm
